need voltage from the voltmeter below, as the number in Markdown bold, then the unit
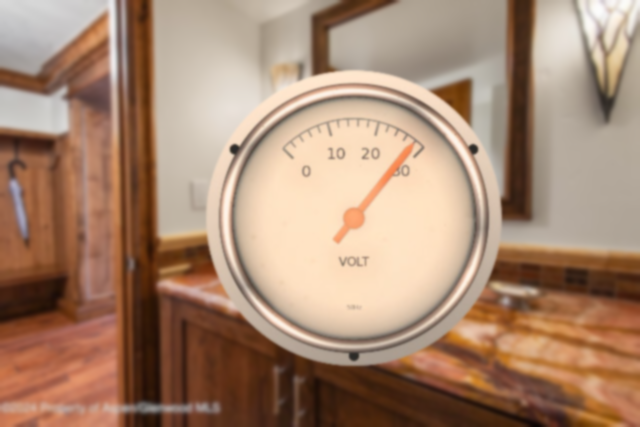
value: **28** V
